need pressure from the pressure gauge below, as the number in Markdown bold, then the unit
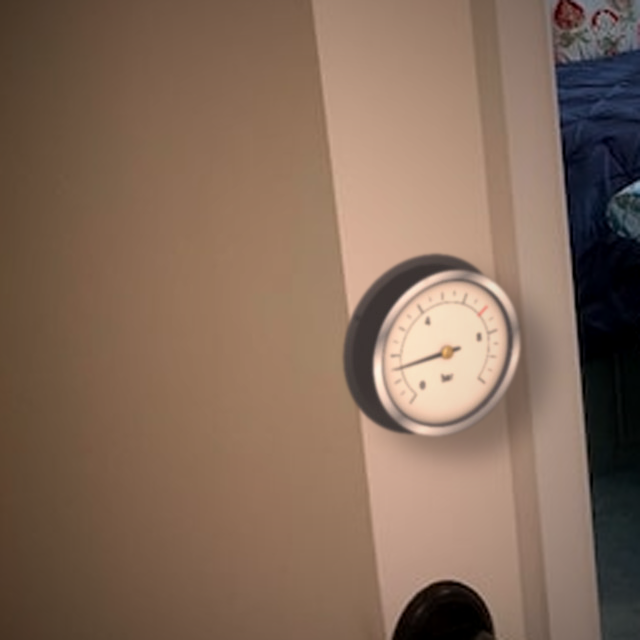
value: **1.5** bar
